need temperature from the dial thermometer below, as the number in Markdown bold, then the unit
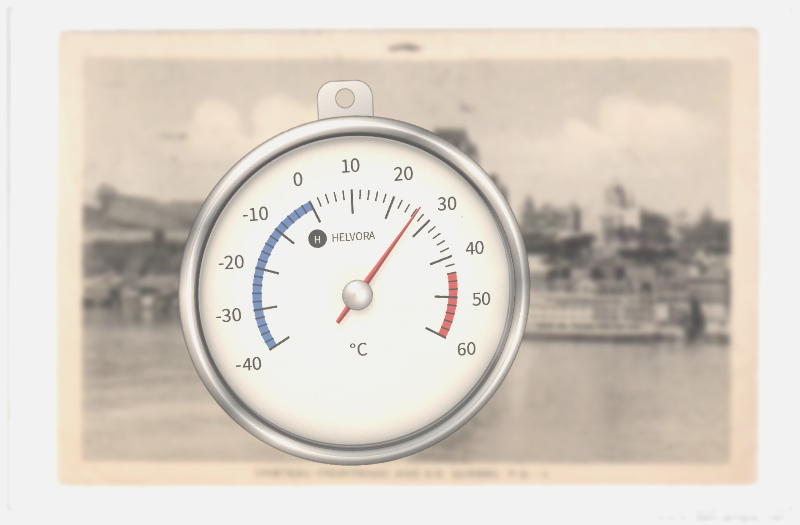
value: **26** °C
